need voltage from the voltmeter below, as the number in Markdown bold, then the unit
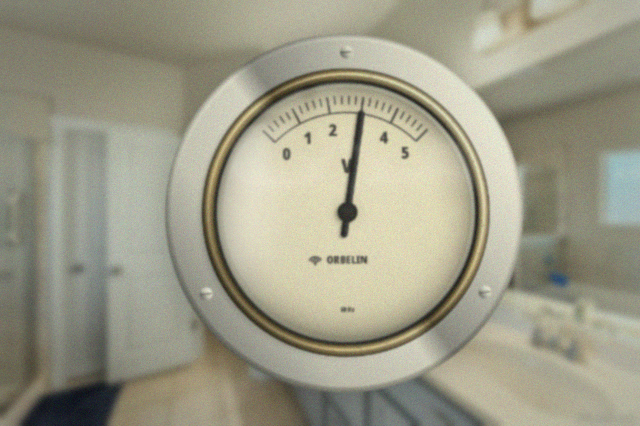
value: **3** V
